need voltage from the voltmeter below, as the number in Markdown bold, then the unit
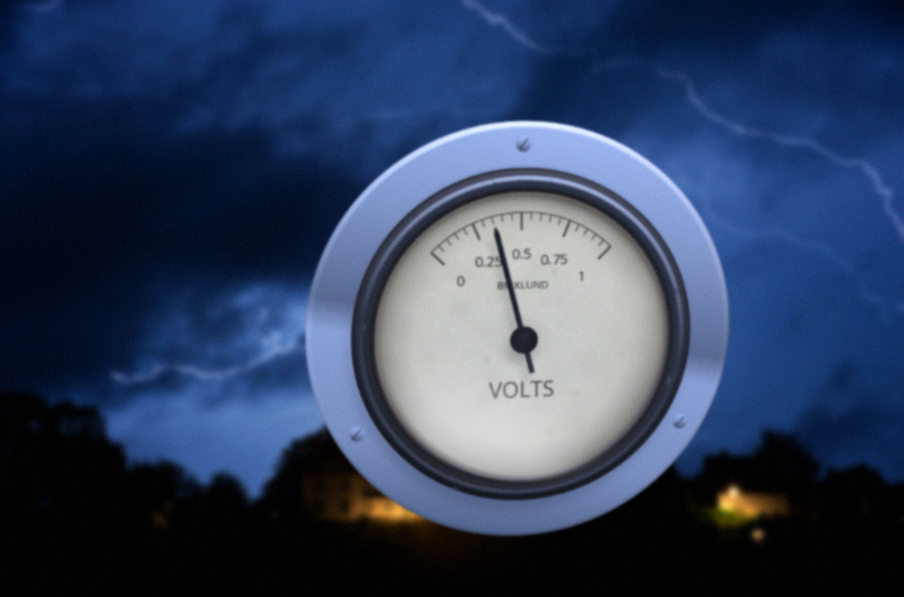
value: **0.35** V
